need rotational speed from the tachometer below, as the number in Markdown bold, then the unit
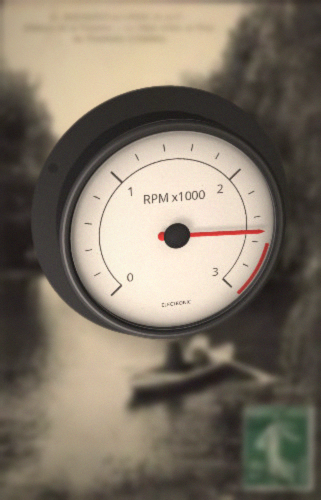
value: **2500** rpm
